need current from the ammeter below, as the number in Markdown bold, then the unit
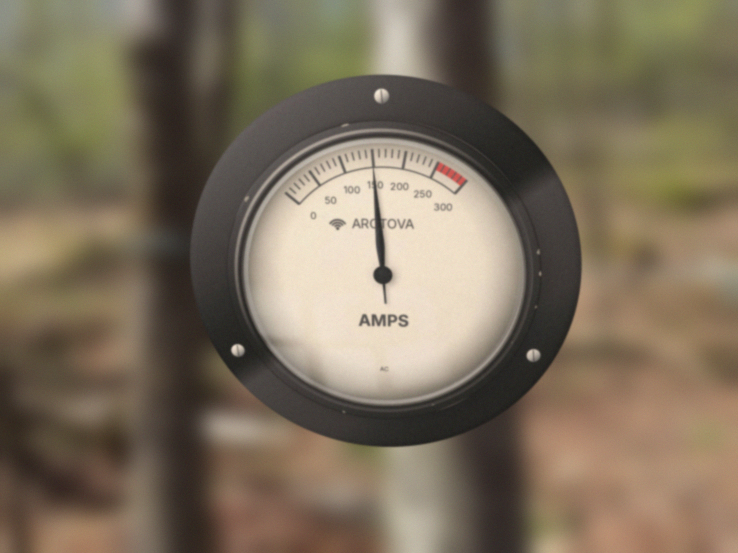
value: **150** A
